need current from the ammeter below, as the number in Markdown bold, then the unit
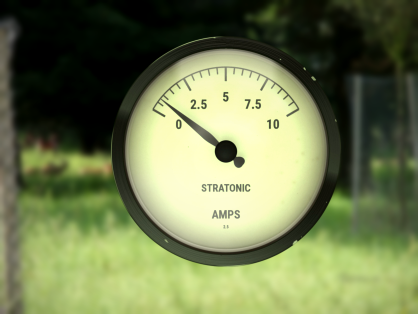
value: **0.75** A
